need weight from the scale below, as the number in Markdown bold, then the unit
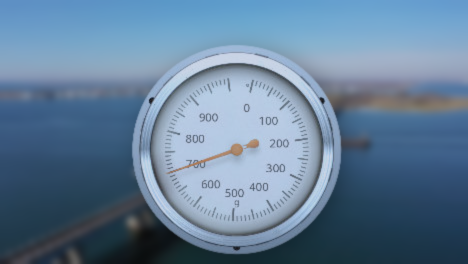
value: **700** g
